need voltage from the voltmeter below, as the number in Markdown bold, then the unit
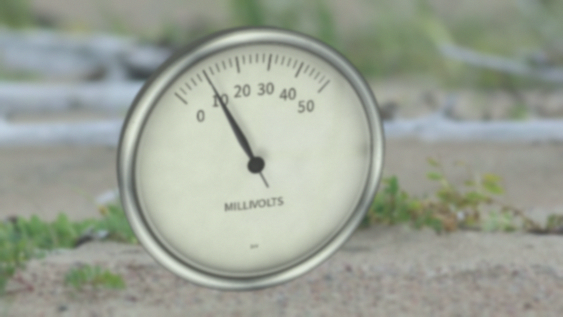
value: **10** mV
